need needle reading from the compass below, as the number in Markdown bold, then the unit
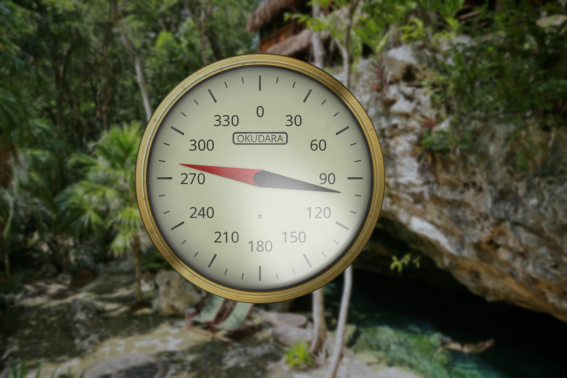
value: **280** °
